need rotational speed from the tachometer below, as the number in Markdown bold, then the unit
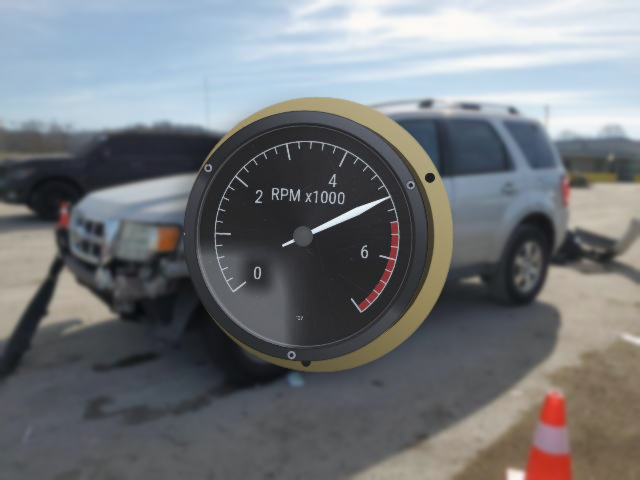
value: **5000** rpm
